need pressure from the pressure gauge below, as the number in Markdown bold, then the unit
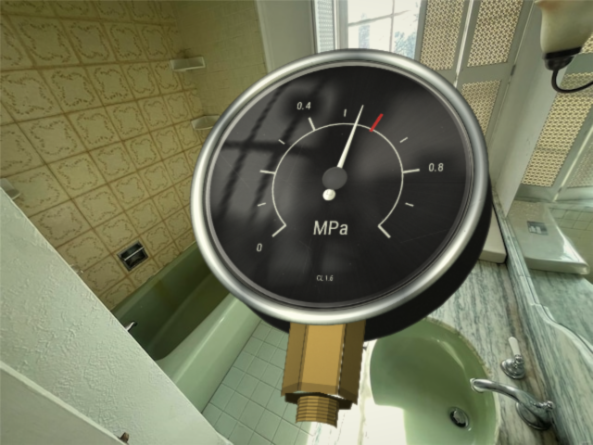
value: **0.55** MPa
